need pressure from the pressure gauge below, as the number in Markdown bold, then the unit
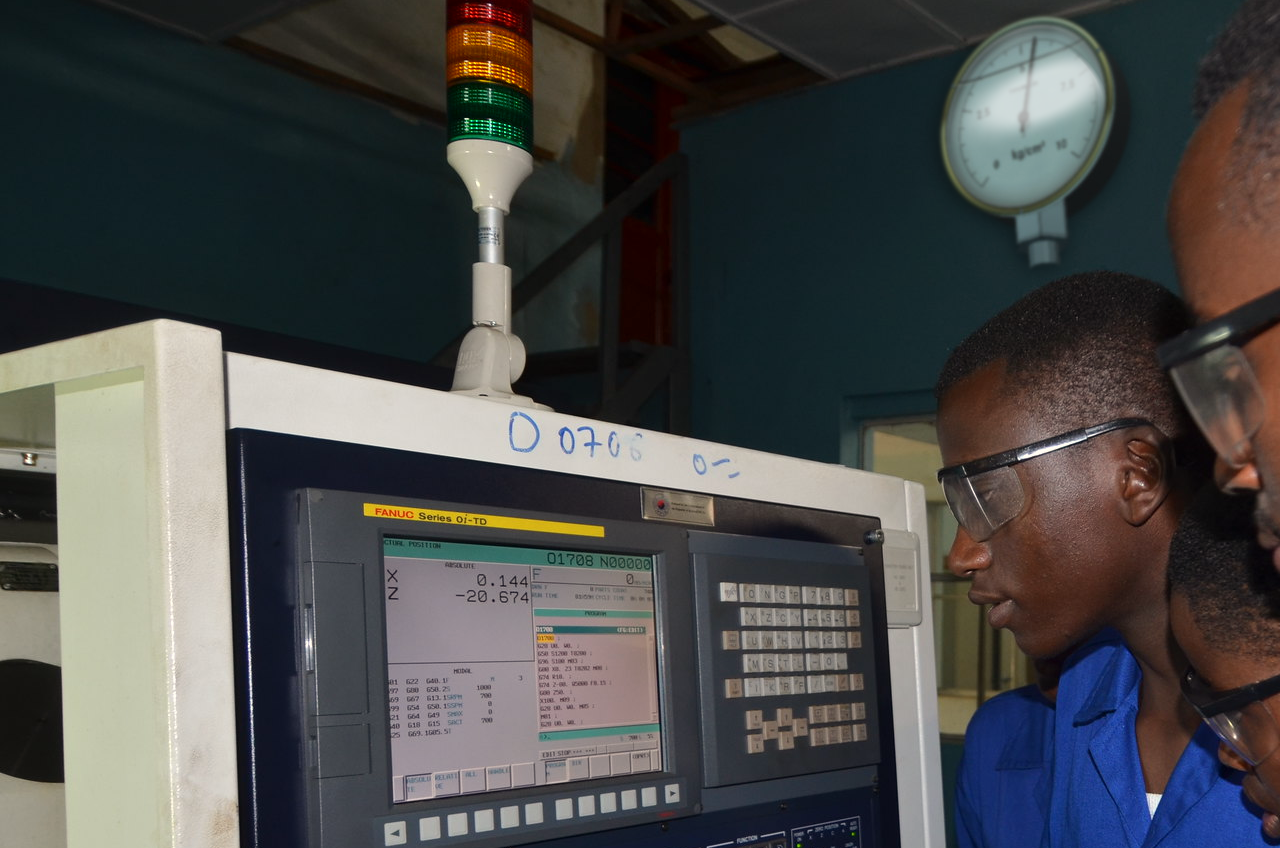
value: **5.5** kg/cm²
